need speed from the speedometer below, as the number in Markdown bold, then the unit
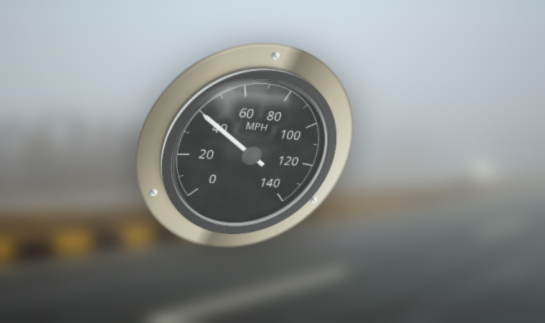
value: **40** mph
